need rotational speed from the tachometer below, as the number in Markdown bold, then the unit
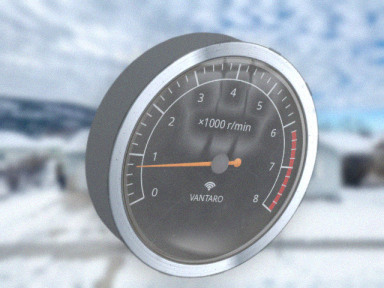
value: **800** rpm
